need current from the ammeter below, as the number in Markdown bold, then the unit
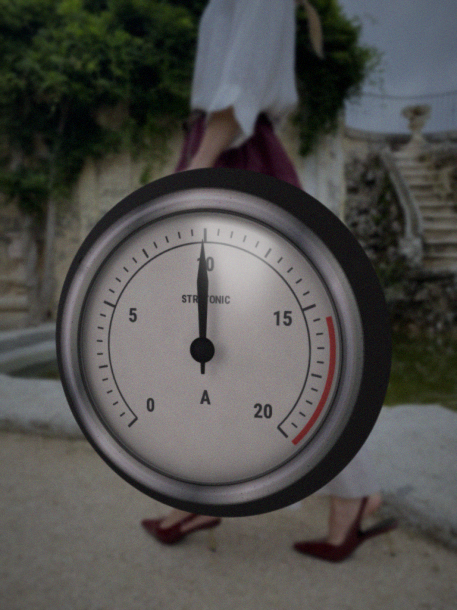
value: **10** A
